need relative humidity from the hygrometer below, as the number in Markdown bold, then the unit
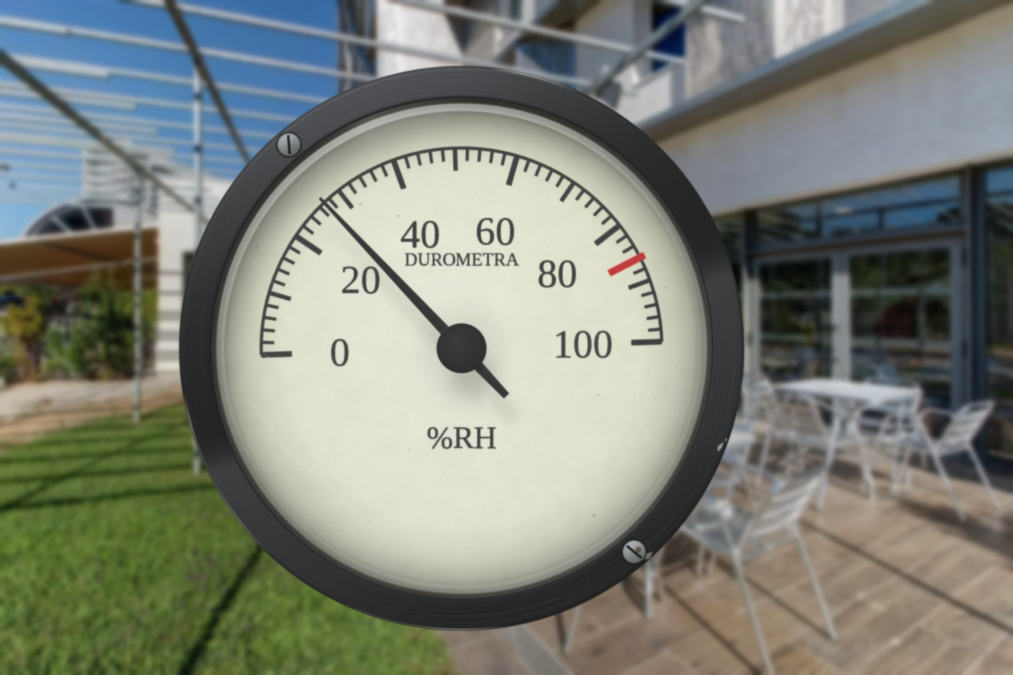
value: **27** %
